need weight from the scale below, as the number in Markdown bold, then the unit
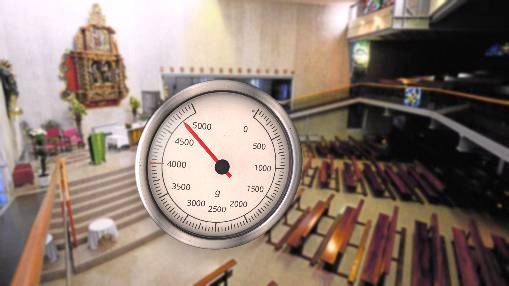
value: **4750** g
